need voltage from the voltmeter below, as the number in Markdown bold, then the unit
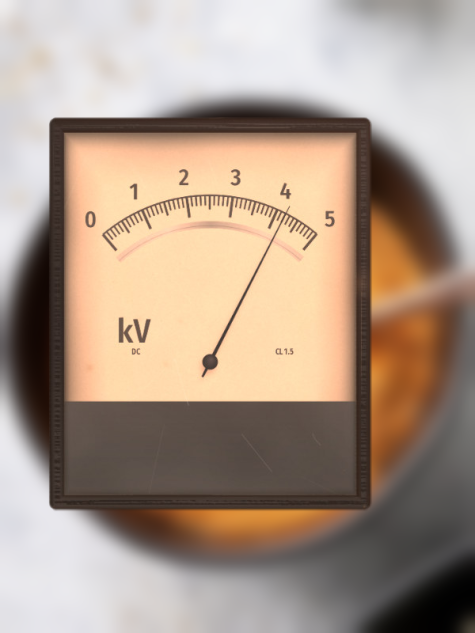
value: **4.2** kV
